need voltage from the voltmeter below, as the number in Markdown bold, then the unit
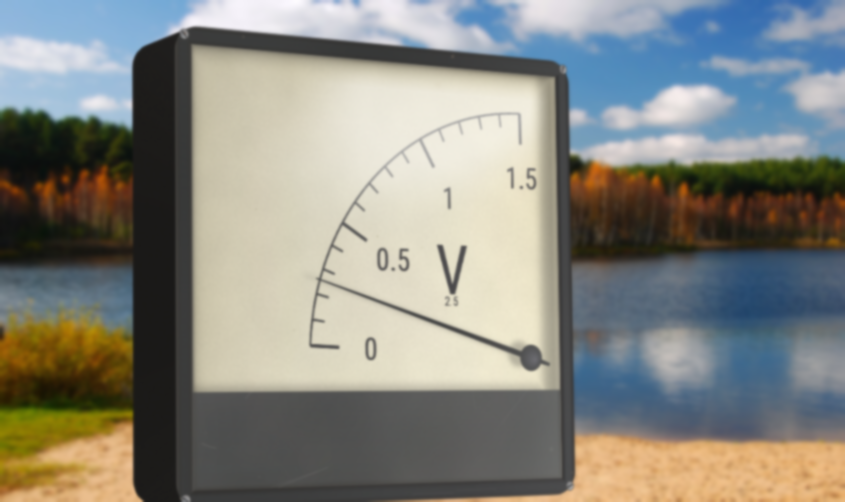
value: **0.25** V
